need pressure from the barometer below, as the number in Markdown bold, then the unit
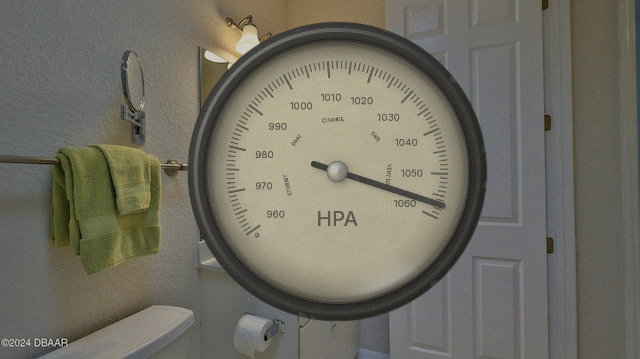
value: **1057** hPa
